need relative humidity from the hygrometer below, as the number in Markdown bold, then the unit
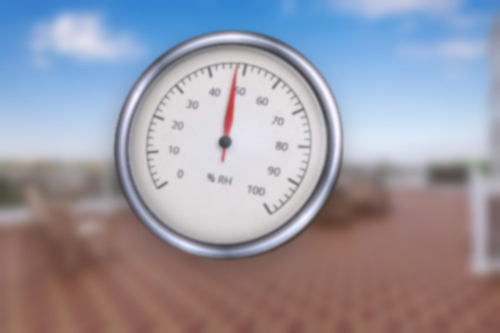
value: **48** %
